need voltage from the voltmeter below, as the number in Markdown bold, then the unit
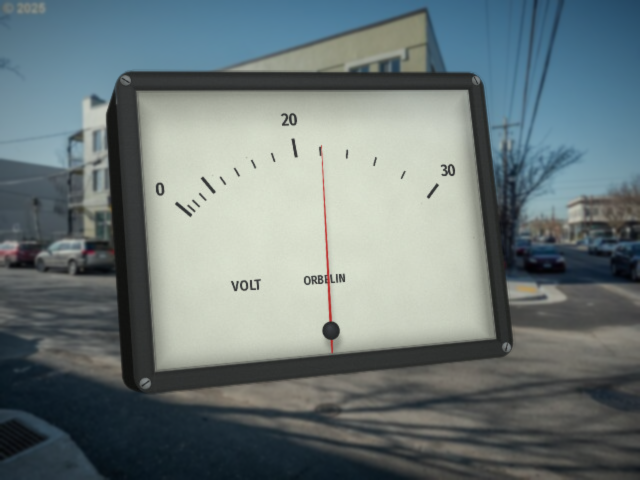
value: **22** V
